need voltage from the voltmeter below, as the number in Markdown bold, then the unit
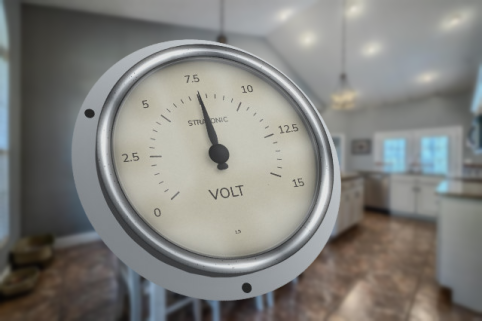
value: **7.5** V
